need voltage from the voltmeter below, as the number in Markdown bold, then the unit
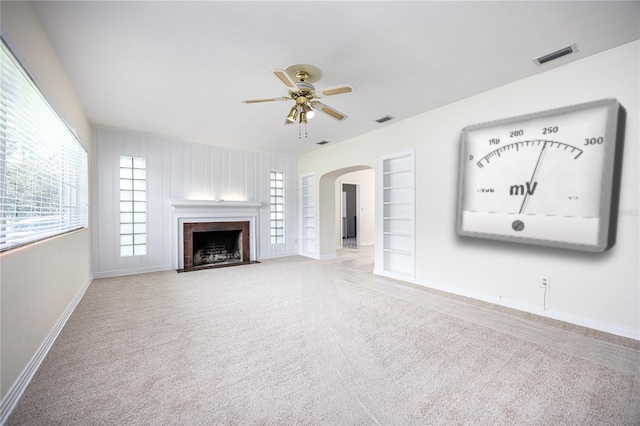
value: **250** mV
